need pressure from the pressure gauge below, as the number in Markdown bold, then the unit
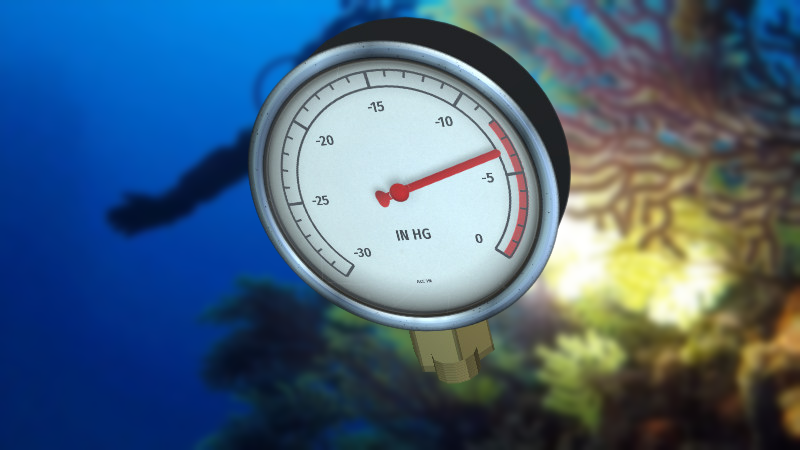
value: **-6.5** inHg
